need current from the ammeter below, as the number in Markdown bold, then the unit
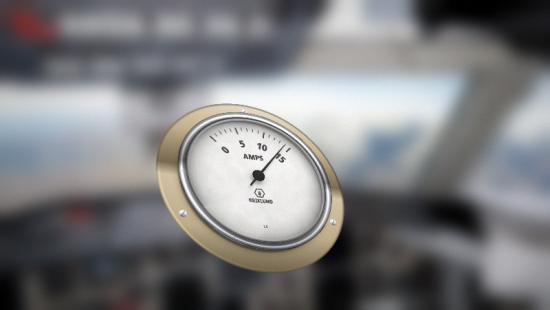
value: **14** A
